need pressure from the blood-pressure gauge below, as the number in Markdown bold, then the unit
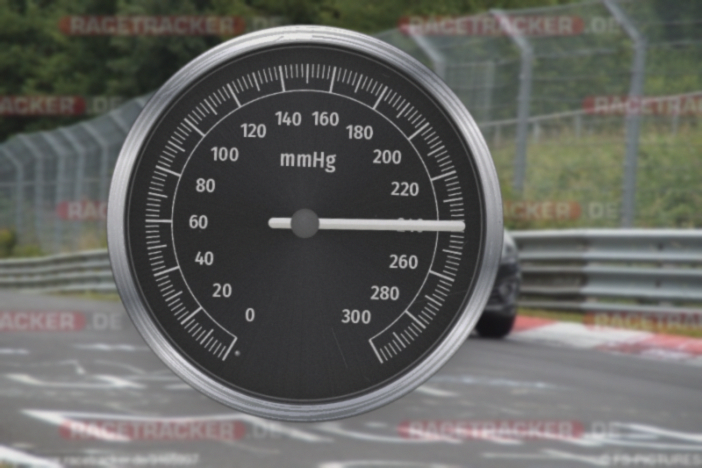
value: **240** mmHg
